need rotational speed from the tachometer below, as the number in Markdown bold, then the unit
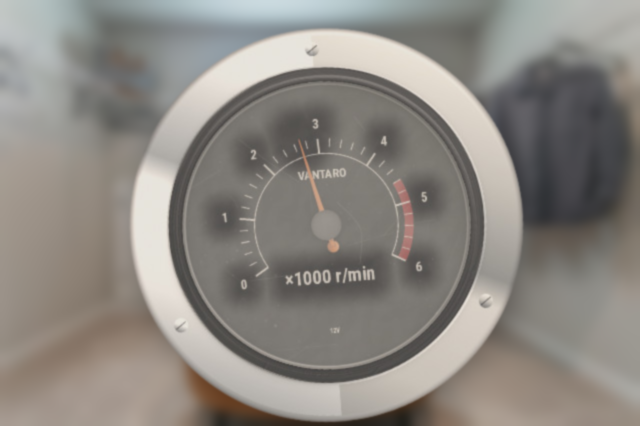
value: **2700** rpm
